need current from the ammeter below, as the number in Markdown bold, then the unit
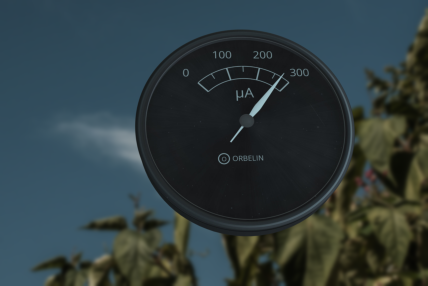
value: **275** µA
